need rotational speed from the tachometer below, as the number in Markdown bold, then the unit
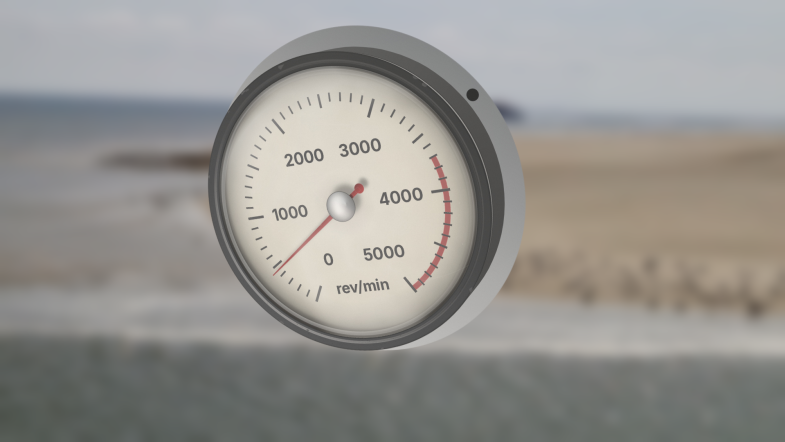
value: **450** rpm
